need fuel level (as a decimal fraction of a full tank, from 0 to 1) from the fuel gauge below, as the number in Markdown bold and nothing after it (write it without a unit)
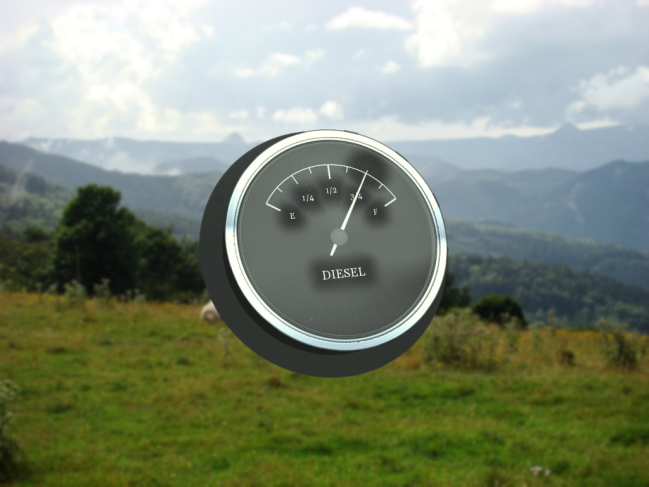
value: **0.75**
